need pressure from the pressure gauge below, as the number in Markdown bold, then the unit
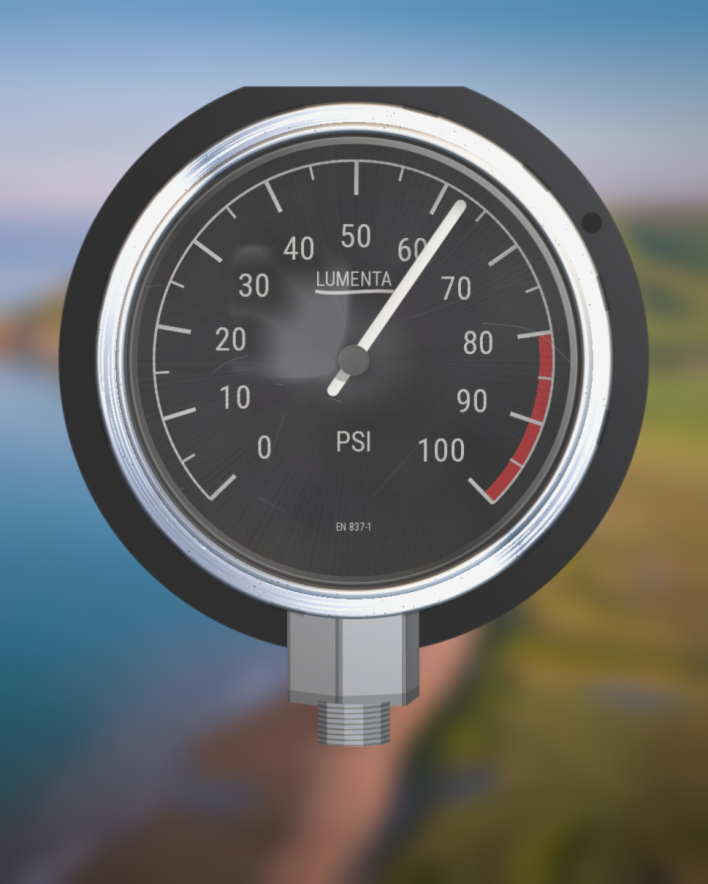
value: **62.5** psi
